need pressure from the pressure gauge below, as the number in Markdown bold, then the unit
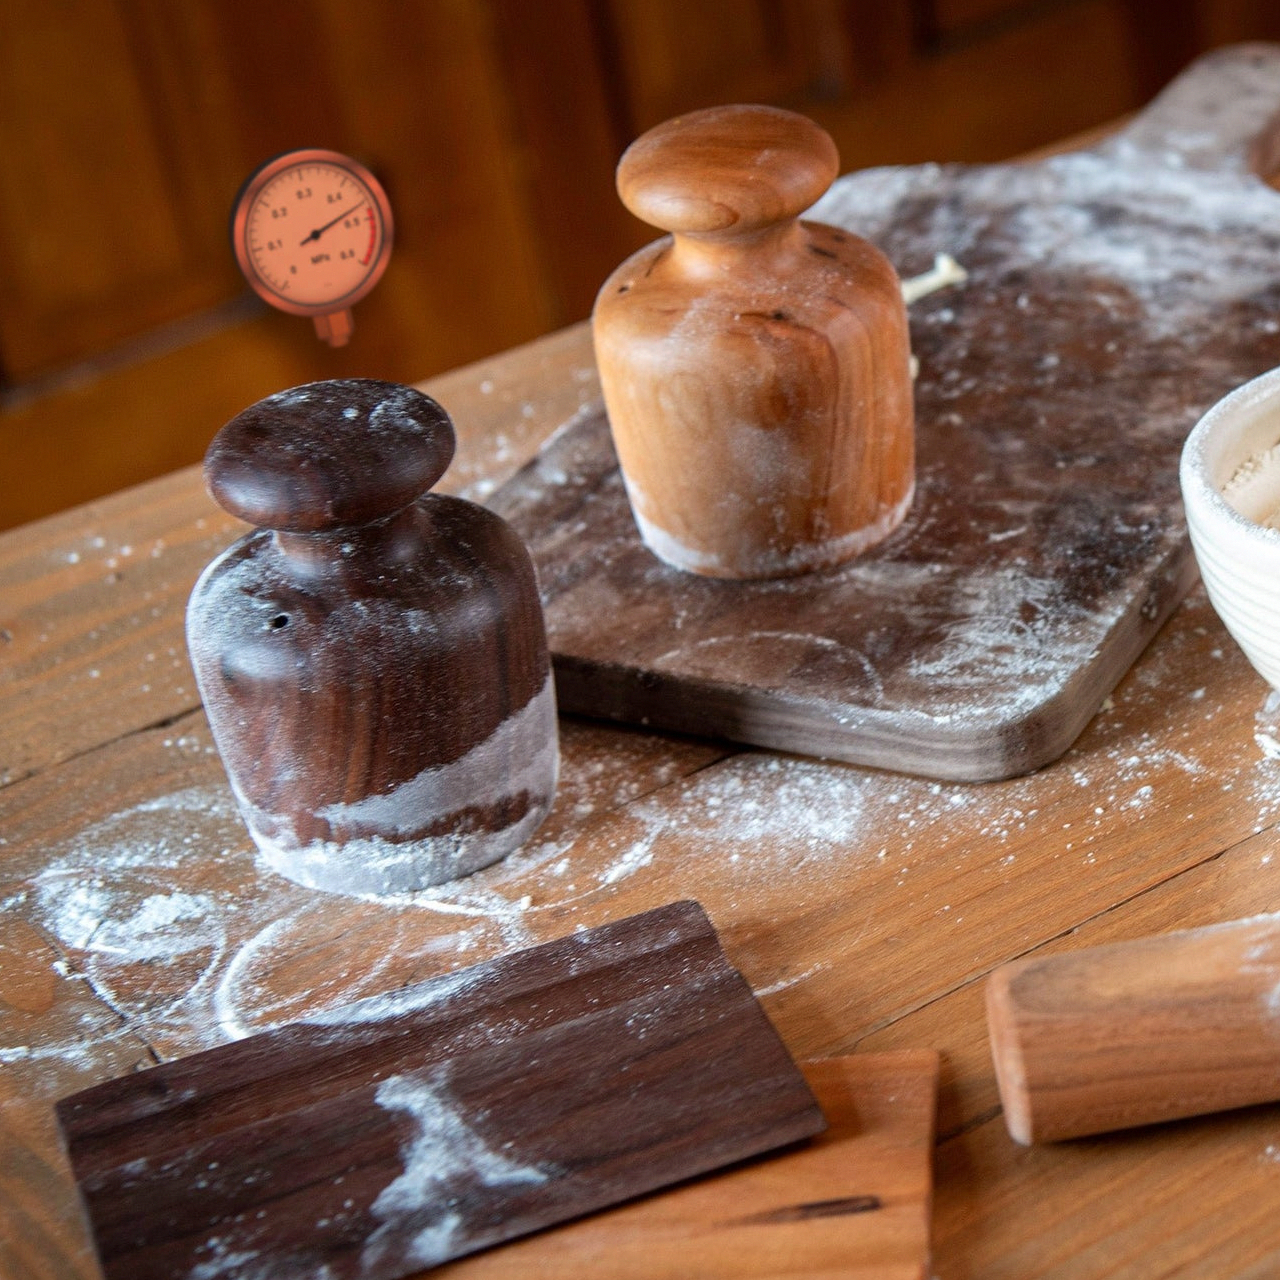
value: **0.46** MPa
